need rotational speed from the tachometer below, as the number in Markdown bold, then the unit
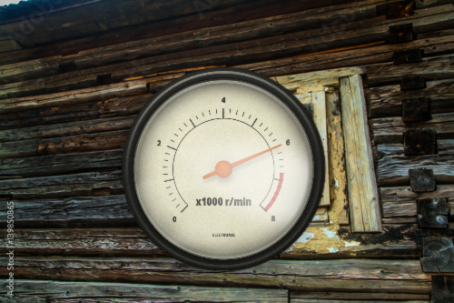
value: **6000** rpm
